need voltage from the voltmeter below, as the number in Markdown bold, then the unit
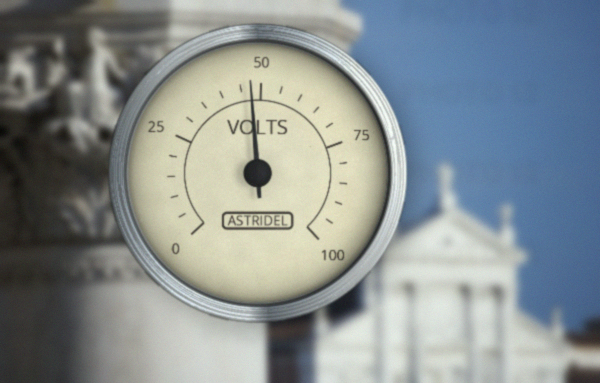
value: **47.5** V
